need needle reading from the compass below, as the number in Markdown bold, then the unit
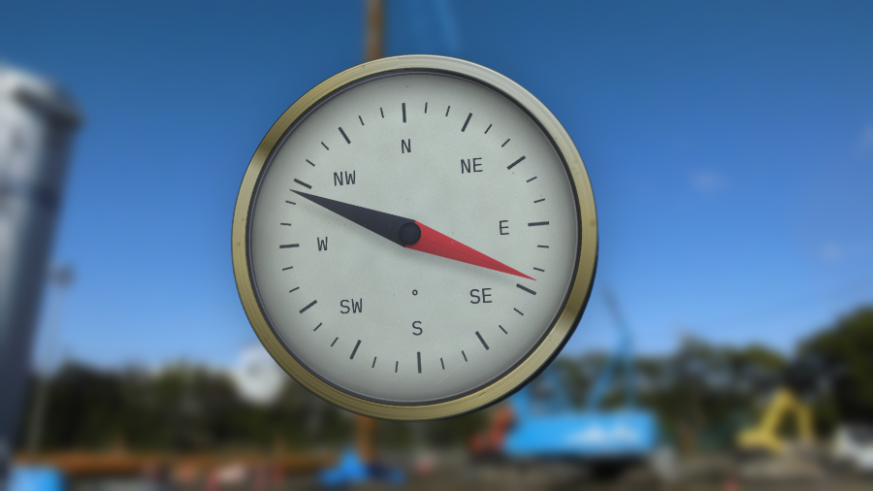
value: **115** °
